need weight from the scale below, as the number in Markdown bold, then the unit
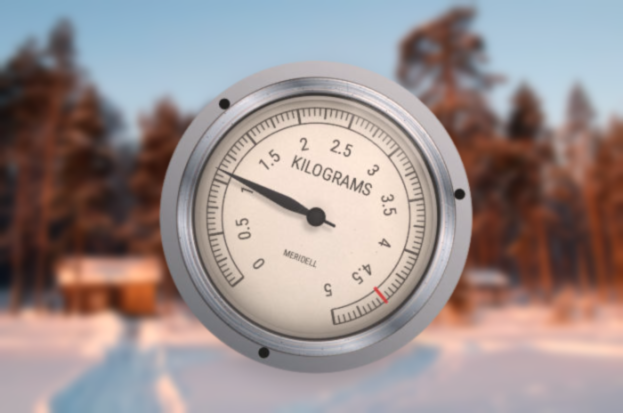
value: **1.1** kg
